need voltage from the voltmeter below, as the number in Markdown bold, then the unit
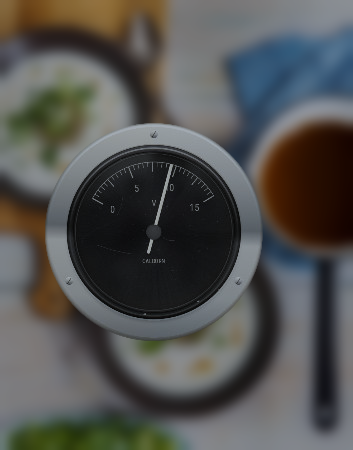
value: **9.5** V
